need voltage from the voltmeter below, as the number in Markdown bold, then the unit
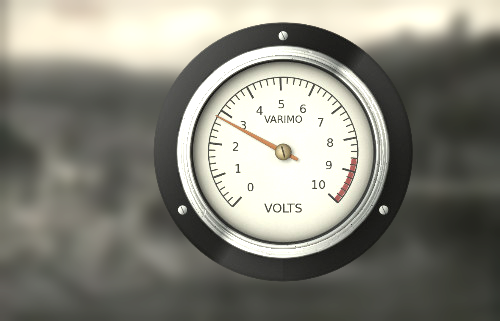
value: **2.8** V
